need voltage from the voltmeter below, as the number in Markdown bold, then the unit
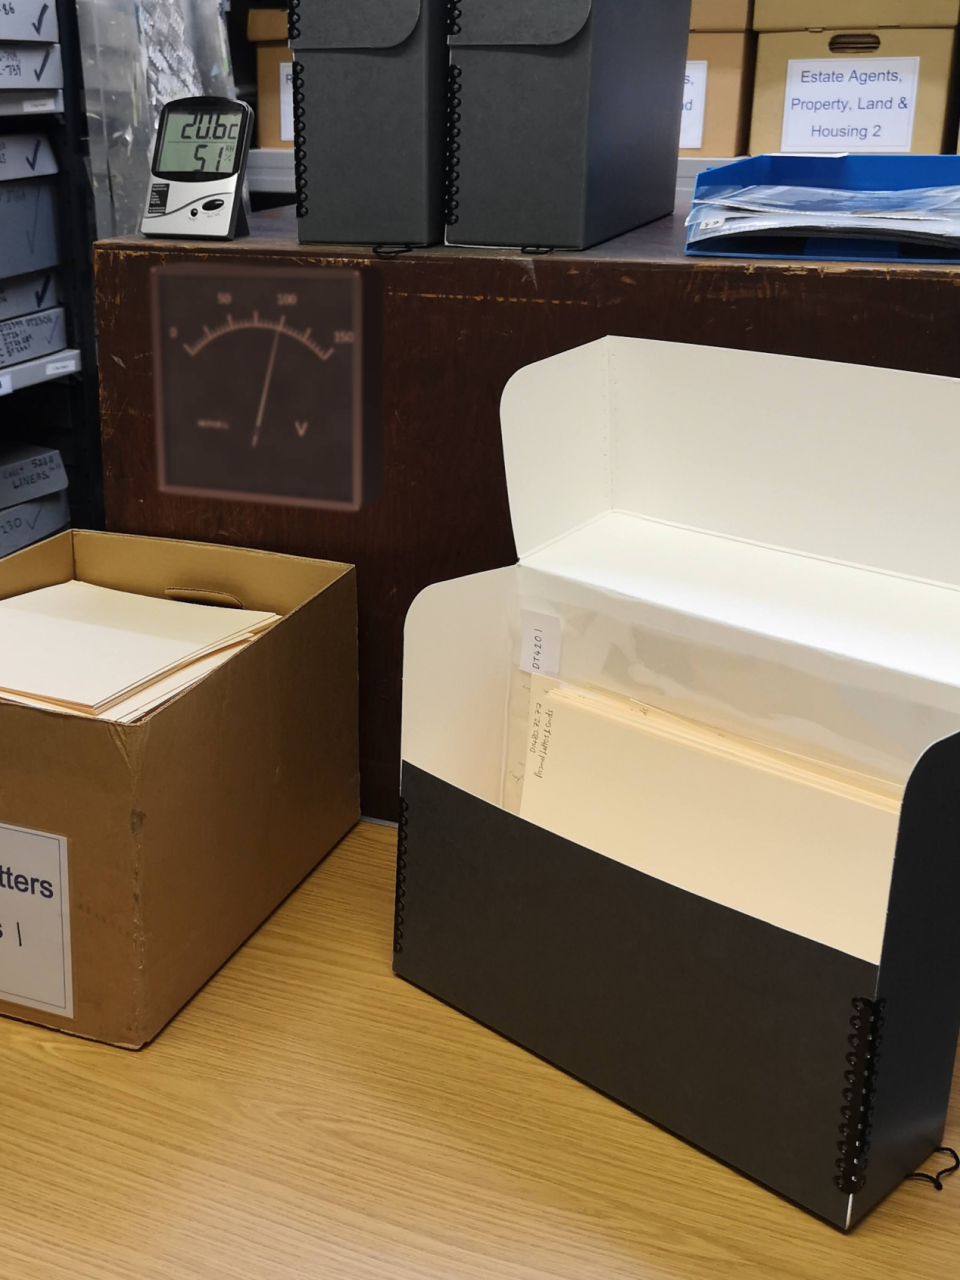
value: **100** V
